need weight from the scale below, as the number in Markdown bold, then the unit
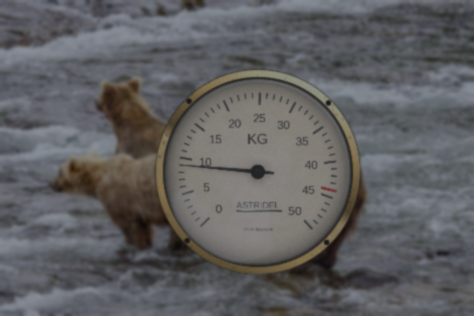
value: **9** kg
